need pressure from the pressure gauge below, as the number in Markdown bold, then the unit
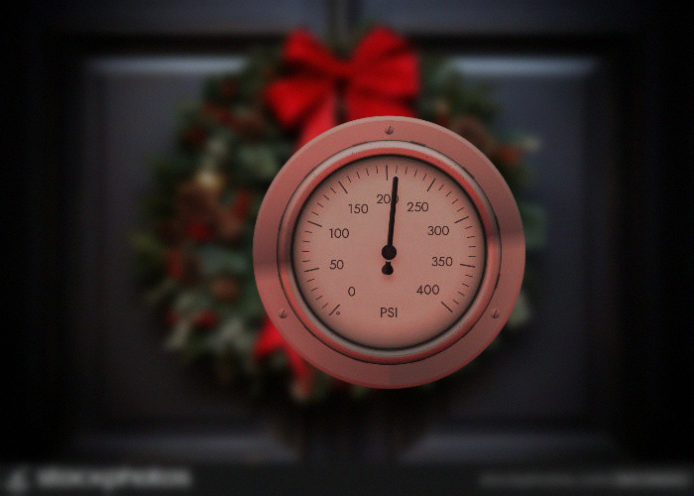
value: **210** psi
